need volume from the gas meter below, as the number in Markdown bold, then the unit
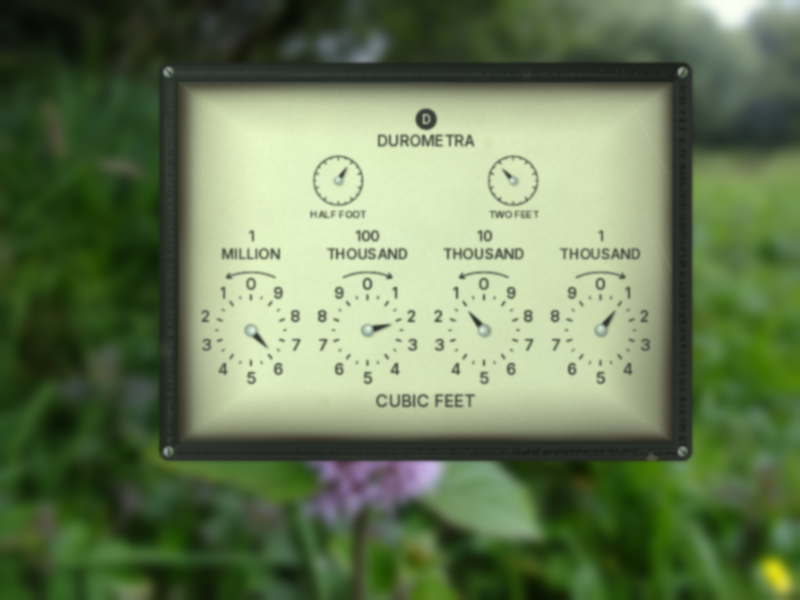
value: **621100** ft³
